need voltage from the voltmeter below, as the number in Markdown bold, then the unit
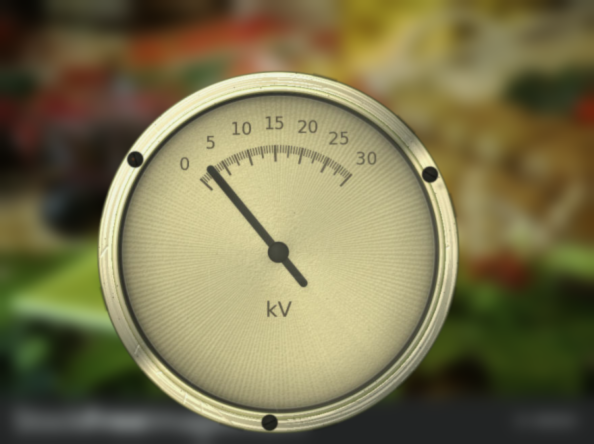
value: **2.5** kV
